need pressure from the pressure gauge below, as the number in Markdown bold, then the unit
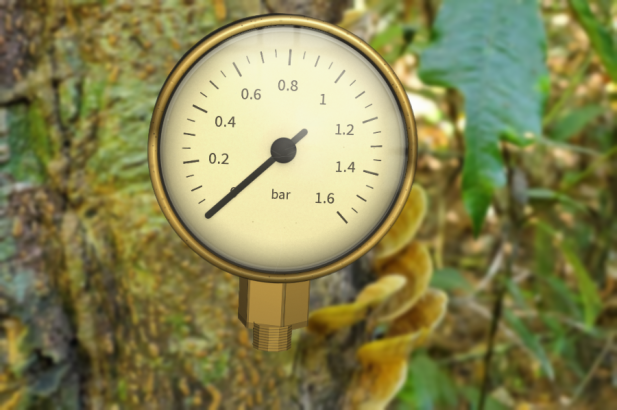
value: **0** bar
